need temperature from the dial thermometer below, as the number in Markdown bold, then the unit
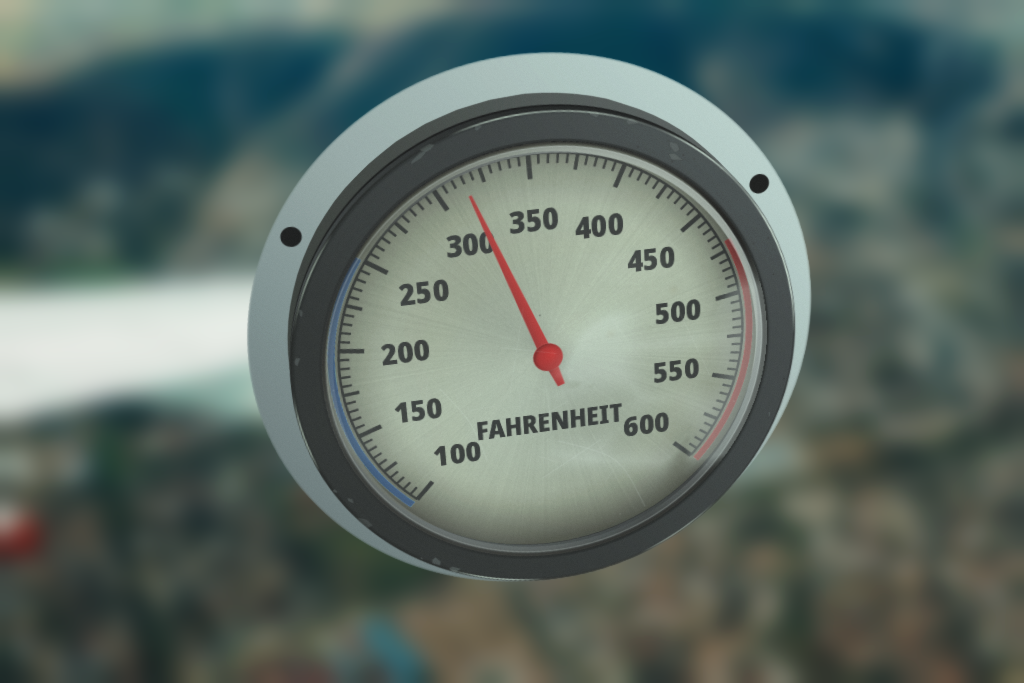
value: **315** °F
